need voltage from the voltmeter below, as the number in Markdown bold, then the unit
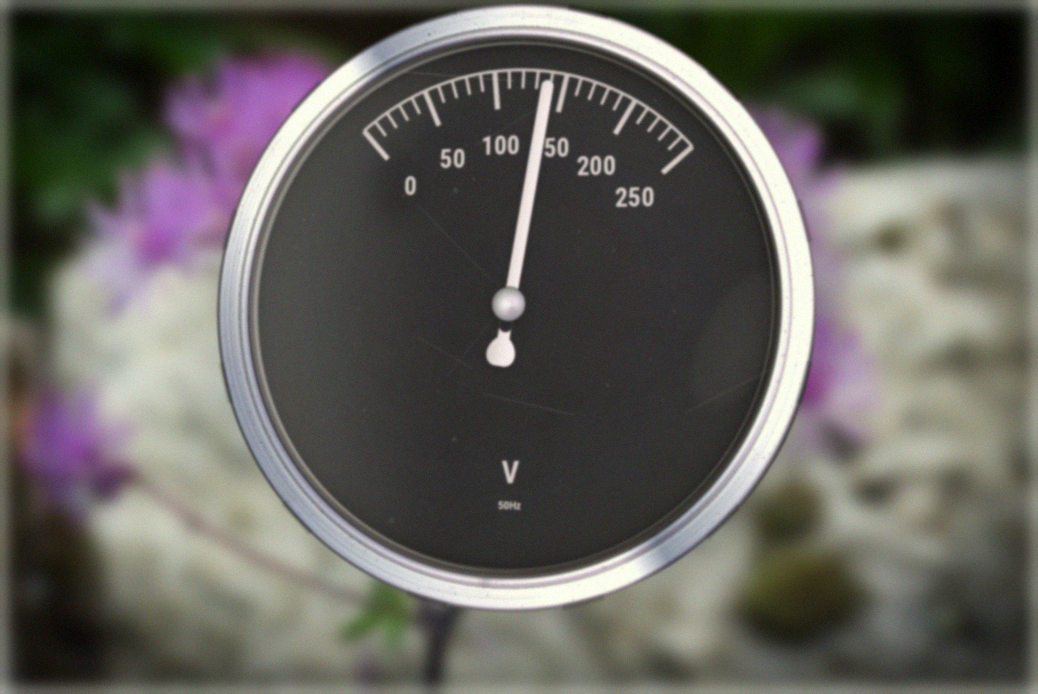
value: **140** V
